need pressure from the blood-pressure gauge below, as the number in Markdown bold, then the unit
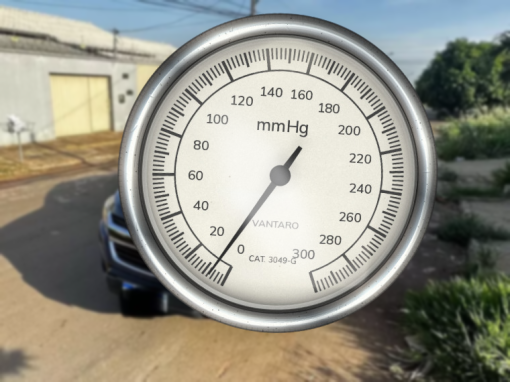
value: **8** mmHg
